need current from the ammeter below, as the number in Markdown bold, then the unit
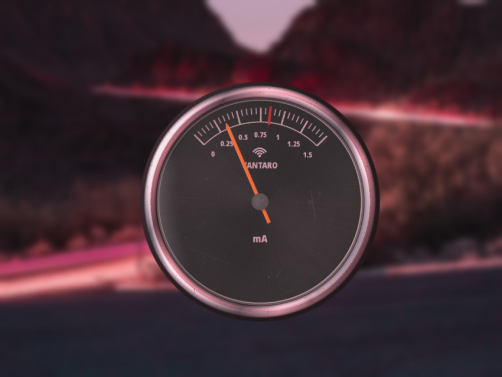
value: **0.35** mA
